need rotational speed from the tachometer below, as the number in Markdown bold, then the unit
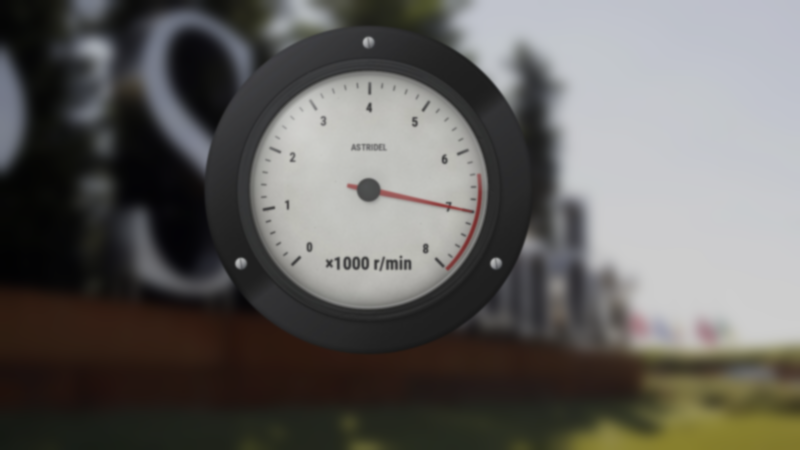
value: **7000** rpm
